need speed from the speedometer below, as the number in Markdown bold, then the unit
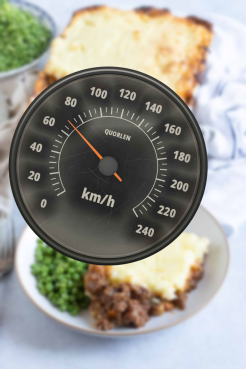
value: **70** km/h
